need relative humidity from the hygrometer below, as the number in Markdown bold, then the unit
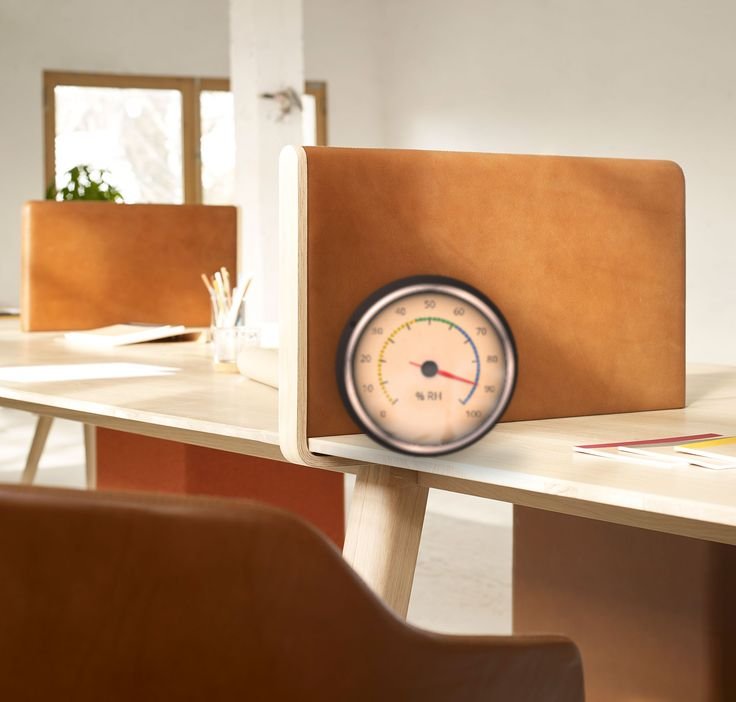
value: **90** %
